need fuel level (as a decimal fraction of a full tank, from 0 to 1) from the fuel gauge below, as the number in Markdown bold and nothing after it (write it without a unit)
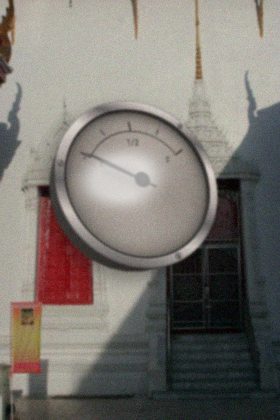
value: **0**
